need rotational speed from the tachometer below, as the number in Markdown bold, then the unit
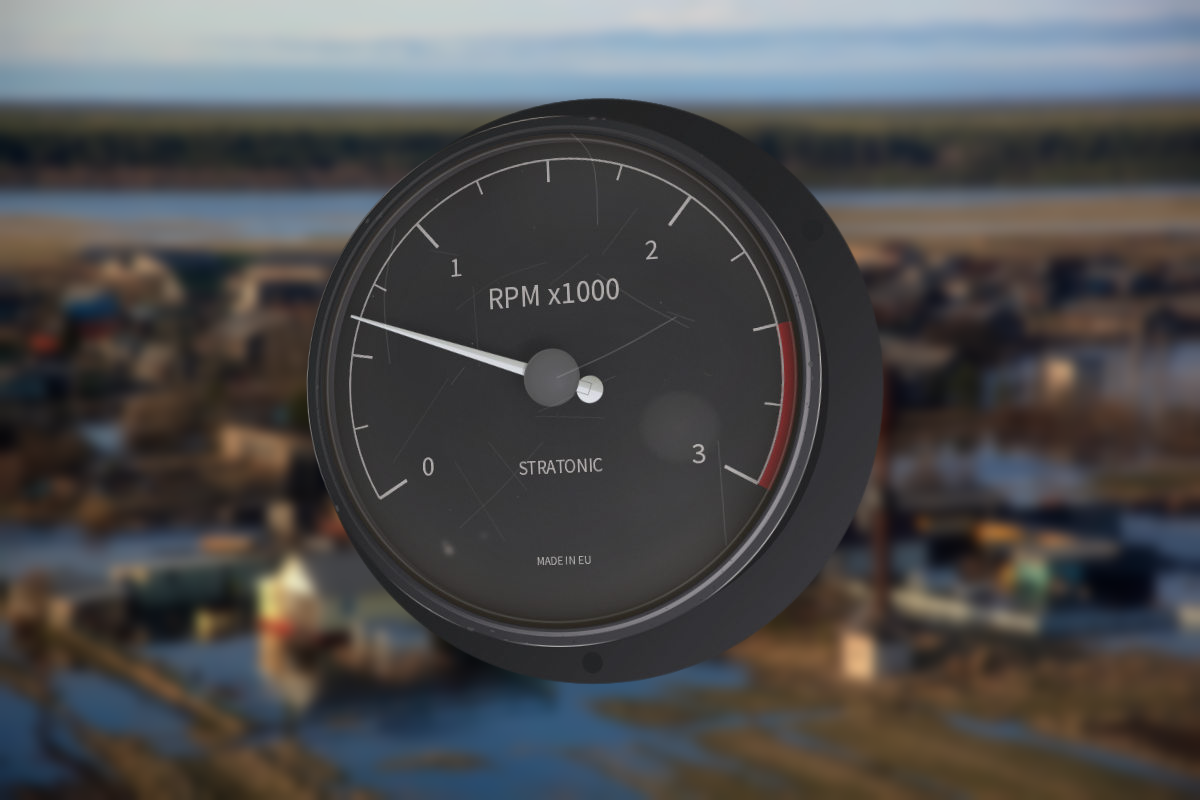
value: **625** rpm
